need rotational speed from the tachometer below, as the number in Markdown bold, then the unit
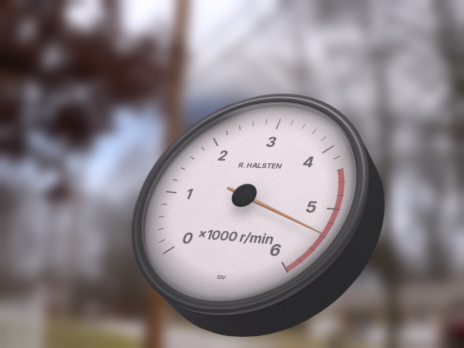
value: **5400** rpm
